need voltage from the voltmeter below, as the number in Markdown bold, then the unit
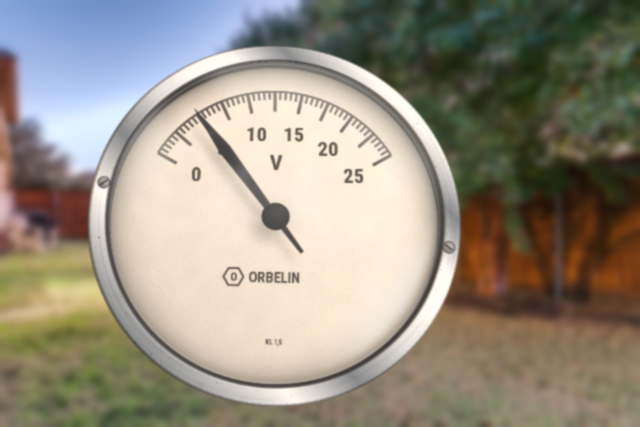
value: **5** V
